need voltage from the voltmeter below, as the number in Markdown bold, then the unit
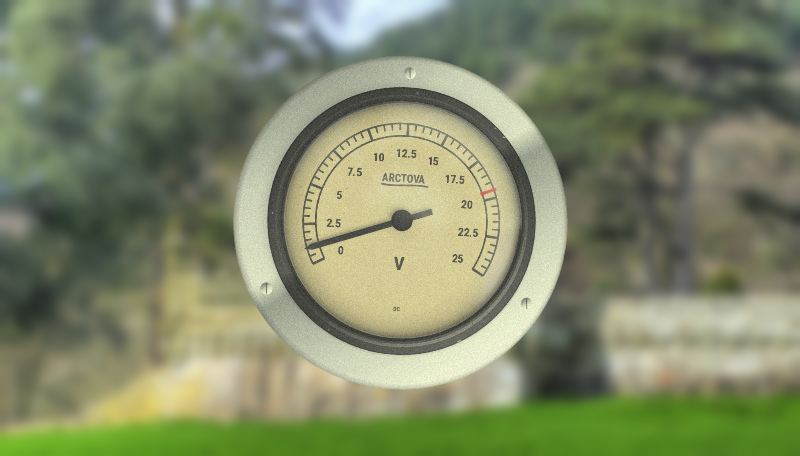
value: **1** V
